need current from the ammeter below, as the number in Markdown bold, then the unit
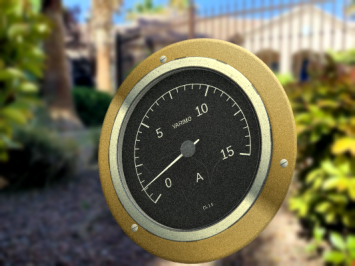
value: **1** A
